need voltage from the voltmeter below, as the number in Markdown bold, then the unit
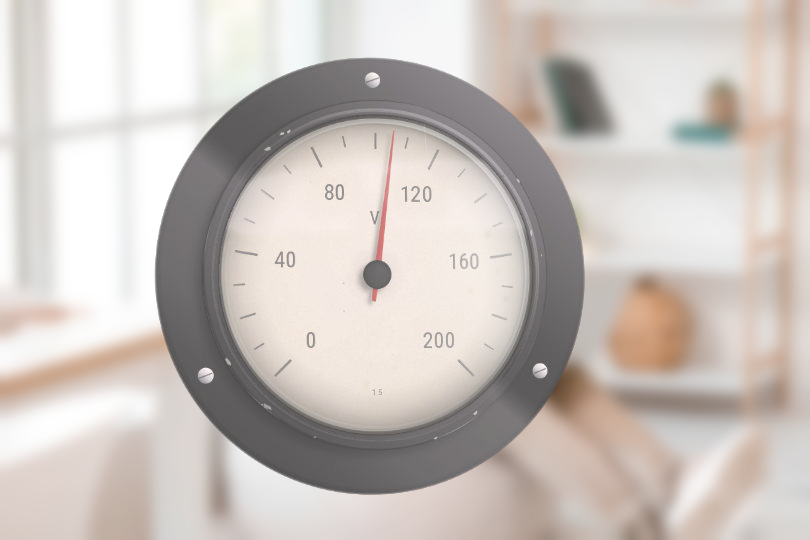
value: **105** V
